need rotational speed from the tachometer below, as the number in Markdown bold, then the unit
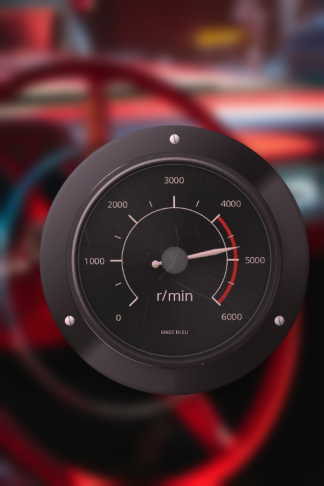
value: **4750** rpm
